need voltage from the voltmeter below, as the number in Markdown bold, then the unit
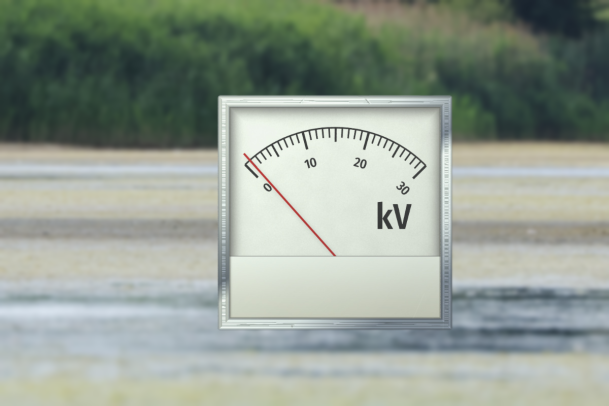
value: **1** kV
